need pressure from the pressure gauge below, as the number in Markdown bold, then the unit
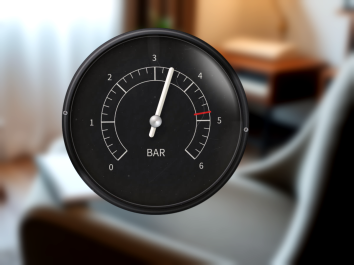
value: **3.4** bar
